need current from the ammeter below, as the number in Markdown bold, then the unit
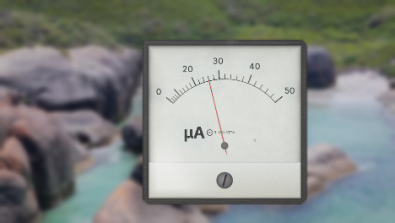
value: **26** µA
